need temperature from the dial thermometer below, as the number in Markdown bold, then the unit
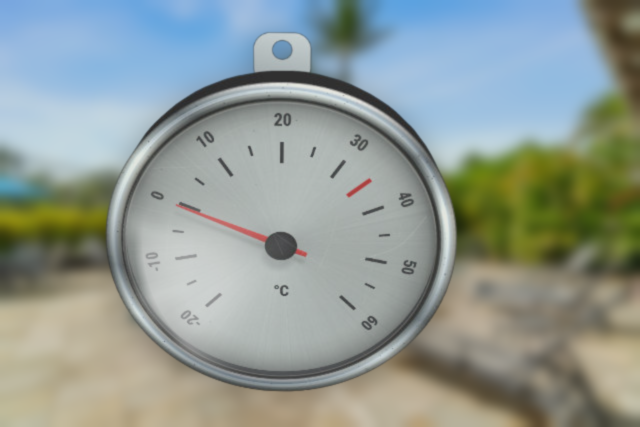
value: **0** °C
